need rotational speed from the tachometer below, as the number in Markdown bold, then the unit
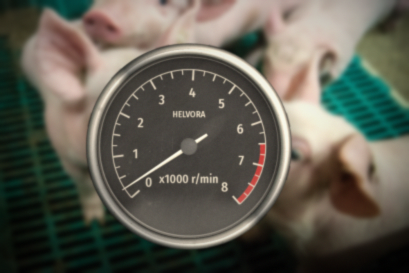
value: **250** rpm
